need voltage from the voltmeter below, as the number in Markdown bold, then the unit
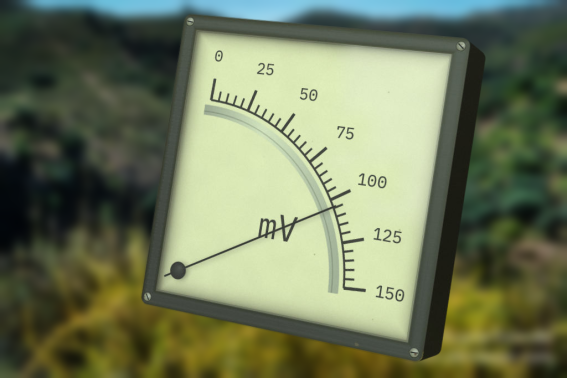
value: **105** mV
